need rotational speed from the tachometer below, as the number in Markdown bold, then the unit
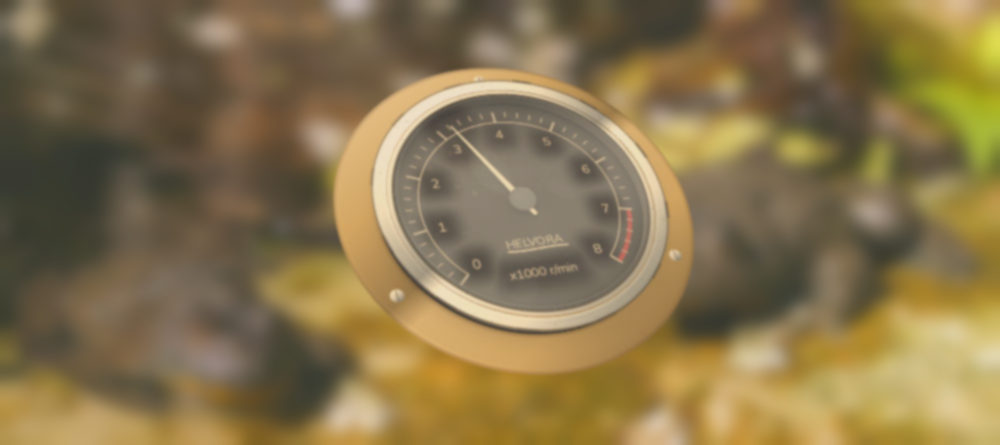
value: **3200** rpm
